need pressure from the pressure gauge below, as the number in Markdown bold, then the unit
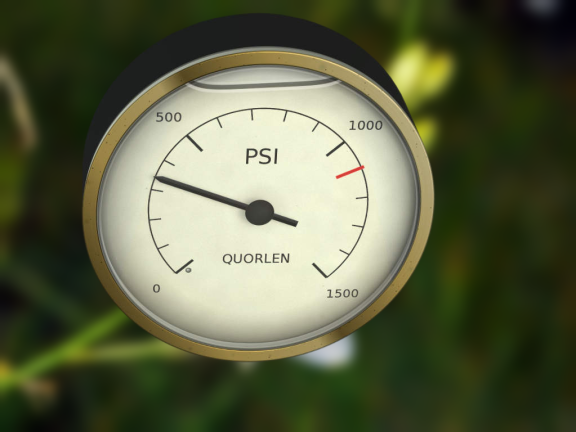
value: **350** psi
